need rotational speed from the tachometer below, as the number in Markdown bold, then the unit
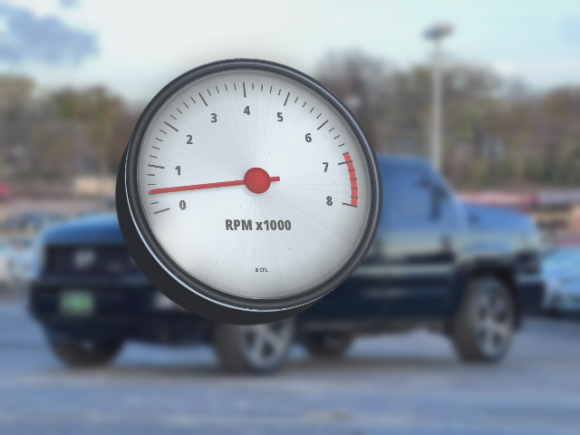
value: **400** rpm
